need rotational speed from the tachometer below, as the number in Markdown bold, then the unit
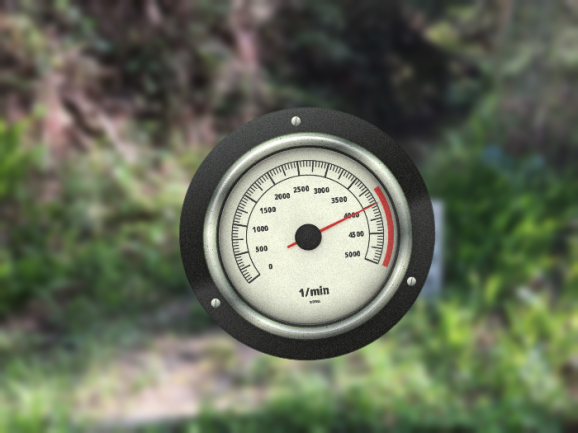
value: **4000** rpm
